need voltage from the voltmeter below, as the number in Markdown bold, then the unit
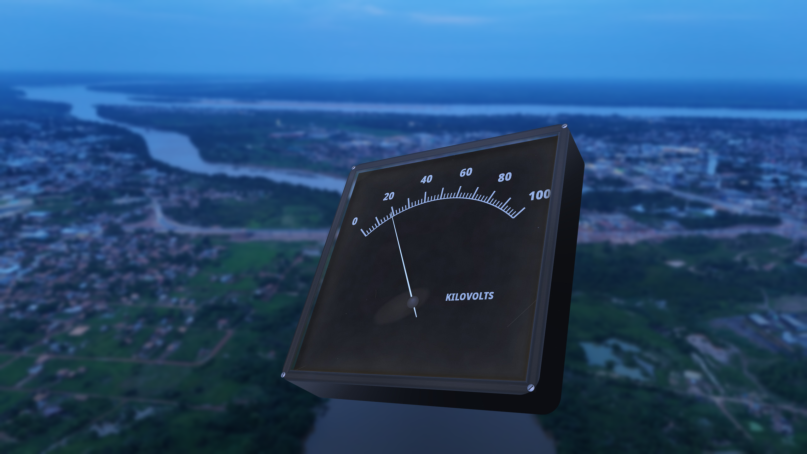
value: **20** kV
